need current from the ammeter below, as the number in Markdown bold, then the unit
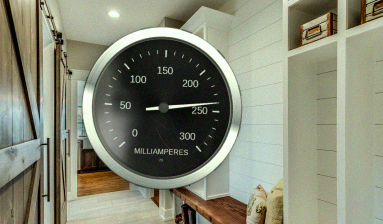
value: **240** mA
